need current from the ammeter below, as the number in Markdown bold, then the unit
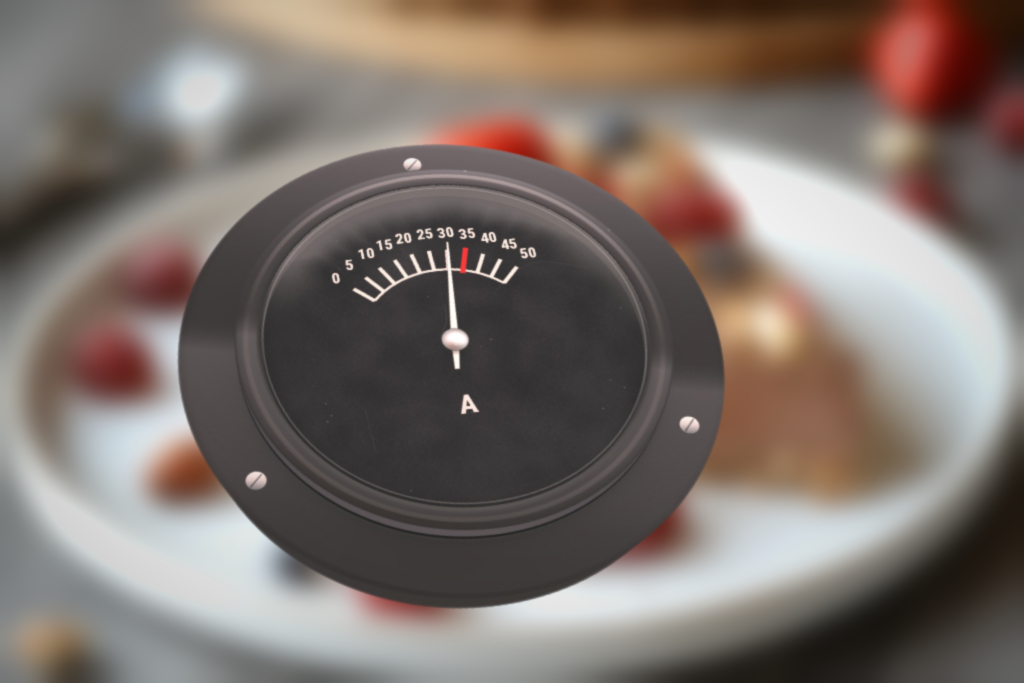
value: **30** A
